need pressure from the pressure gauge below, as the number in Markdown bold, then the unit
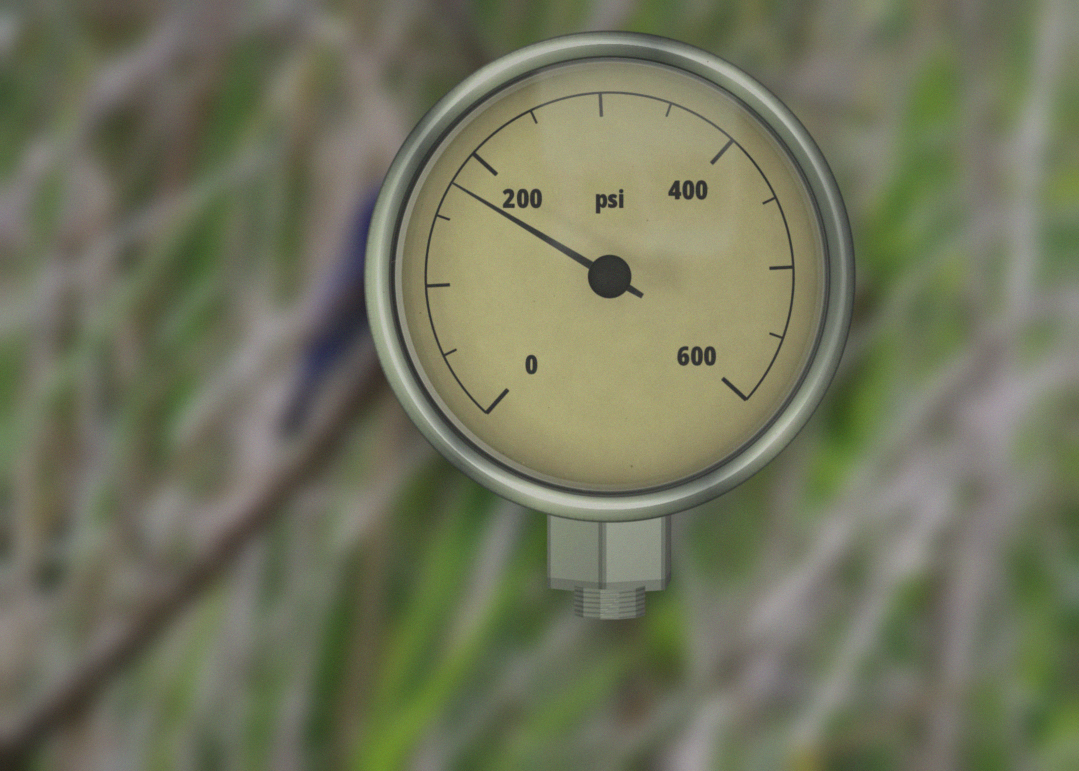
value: **175** psi
